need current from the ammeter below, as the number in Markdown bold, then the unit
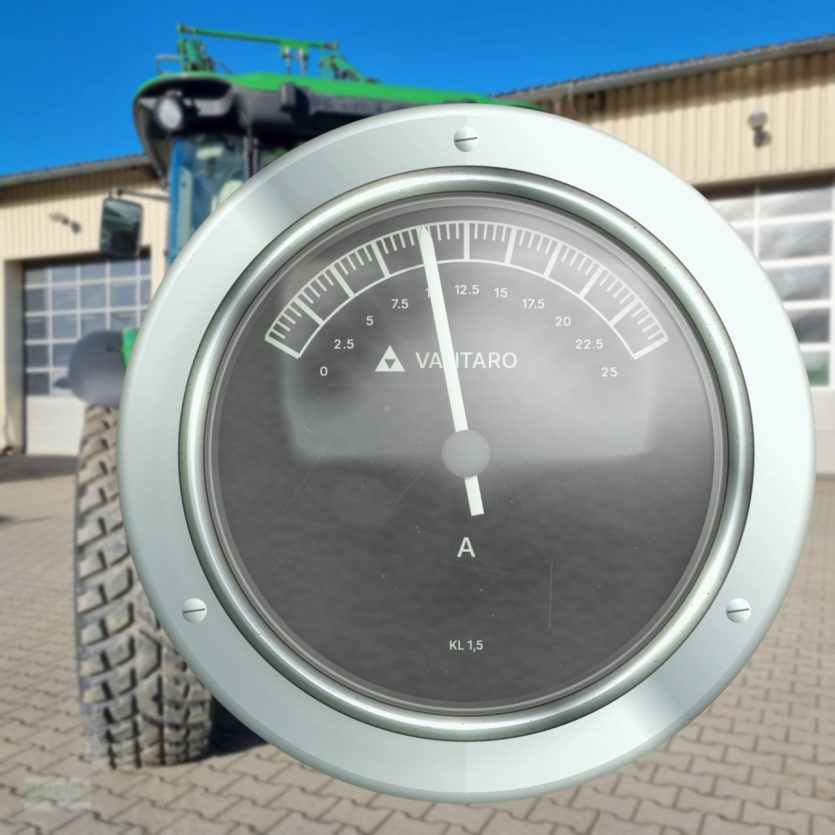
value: **10.25** A
